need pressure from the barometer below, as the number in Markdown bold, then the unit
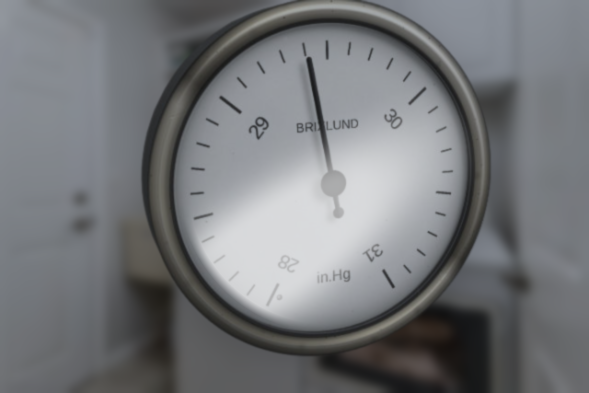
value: **29.4** inHg
